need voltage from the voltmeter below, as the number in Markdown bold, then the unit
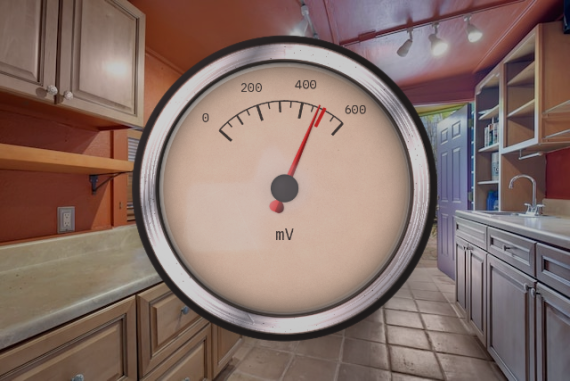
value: **475** mV
